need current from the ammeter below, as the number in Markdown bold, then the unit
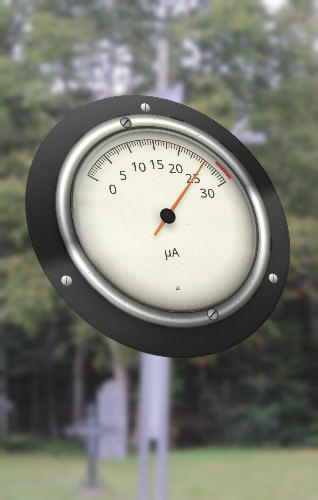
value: **25** µA
